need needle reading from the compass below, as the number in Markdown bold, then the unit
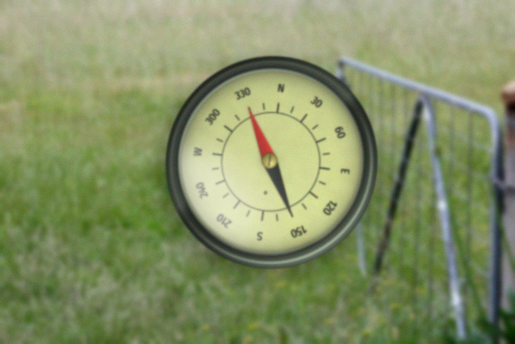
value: **330** °
